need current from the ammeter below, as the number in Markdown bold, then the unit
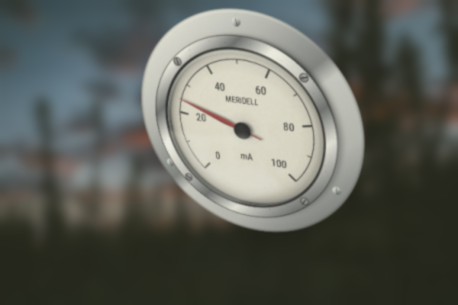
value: **25** mA
